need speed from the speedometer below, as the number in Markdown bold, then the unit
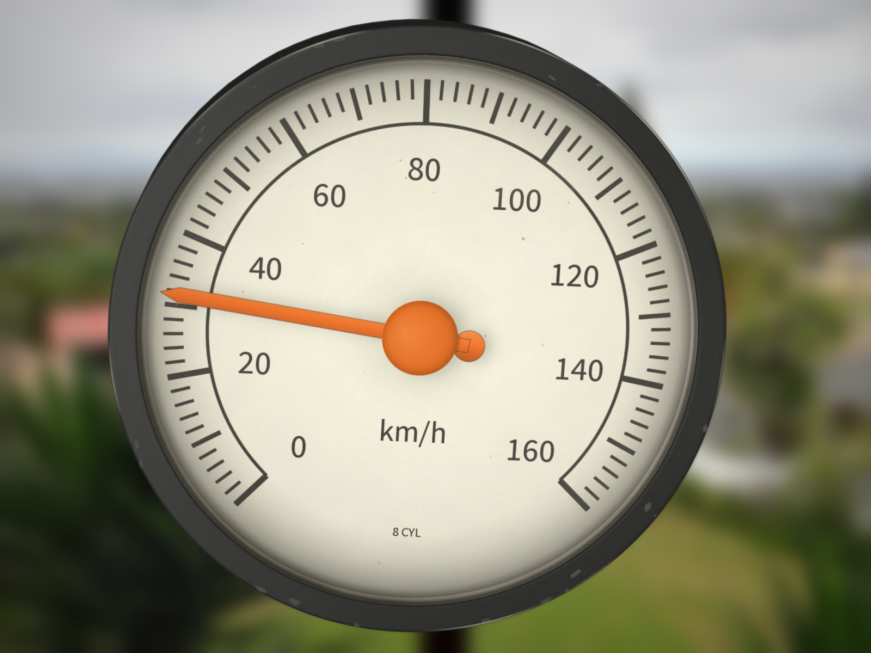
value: **32** km/h
